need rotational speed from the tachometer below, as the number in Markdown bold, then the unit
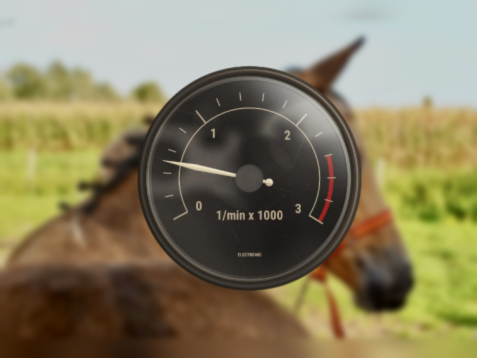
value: **500** rpm
